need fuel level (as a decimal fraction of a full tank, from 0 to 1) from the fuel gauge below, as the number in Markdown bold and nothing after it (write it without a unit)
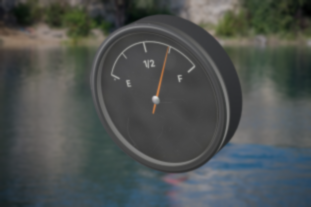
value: **0.75**
